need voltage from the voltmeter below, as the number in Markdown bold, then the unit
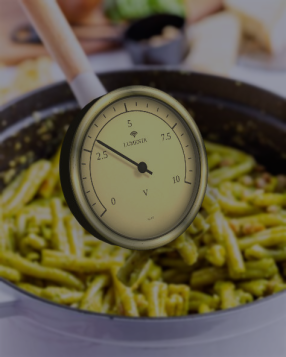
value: **3** V
